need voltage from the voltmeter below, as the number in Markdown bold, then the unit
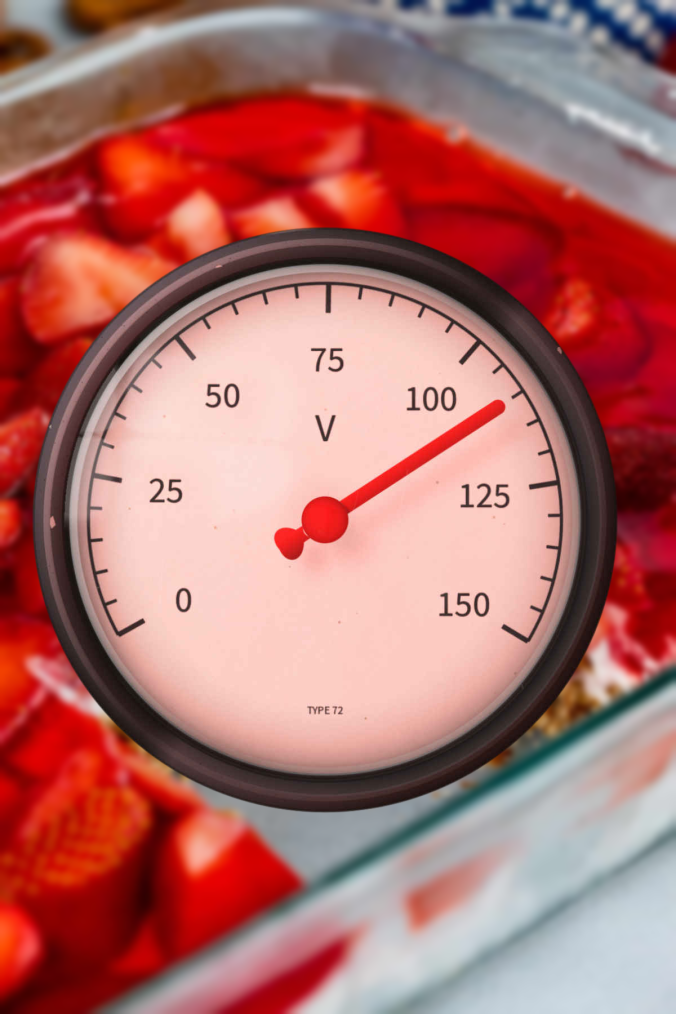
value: **110** V
